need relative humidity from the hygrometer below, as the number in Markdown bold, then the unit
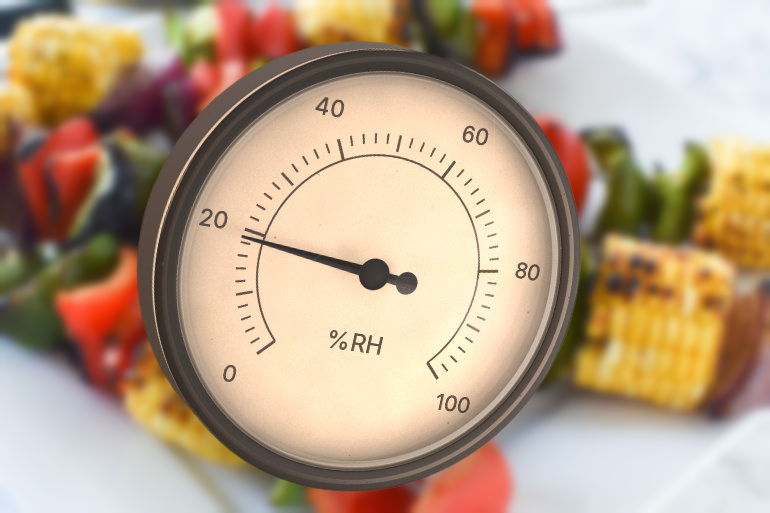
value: **19** %
